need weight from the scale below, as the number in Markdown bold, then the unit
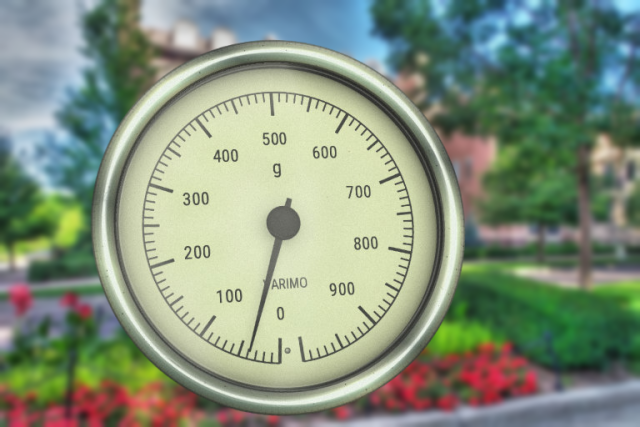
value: **40** g
